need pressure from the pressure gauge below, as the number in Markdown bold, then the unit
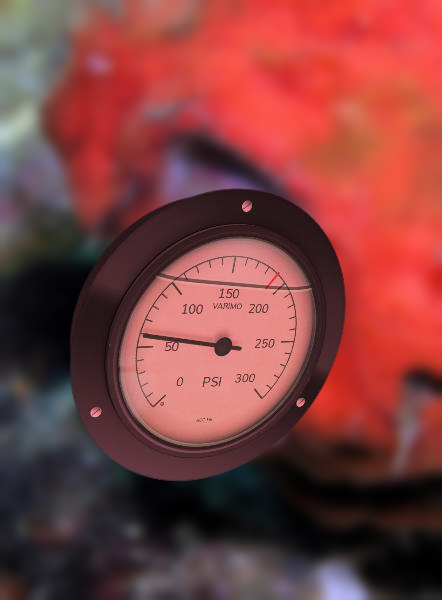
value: **60** psi
